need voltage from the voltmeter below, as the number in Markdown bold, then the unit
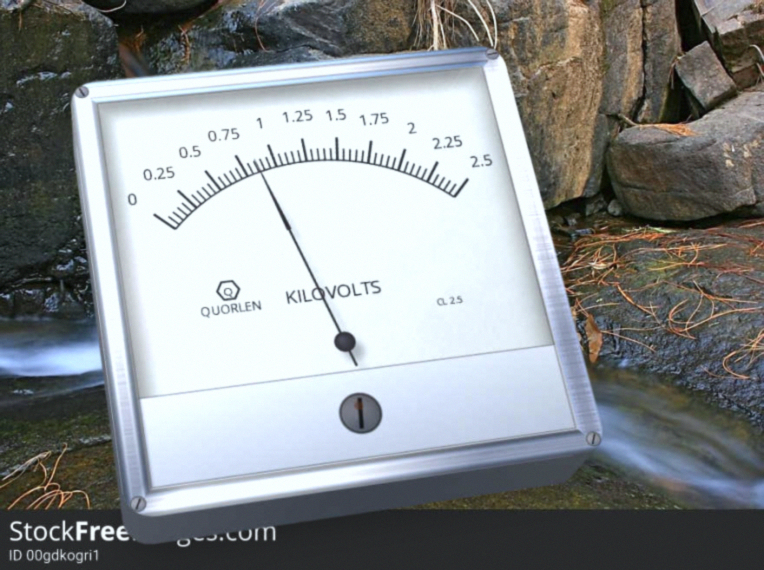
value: **0.85** kV
